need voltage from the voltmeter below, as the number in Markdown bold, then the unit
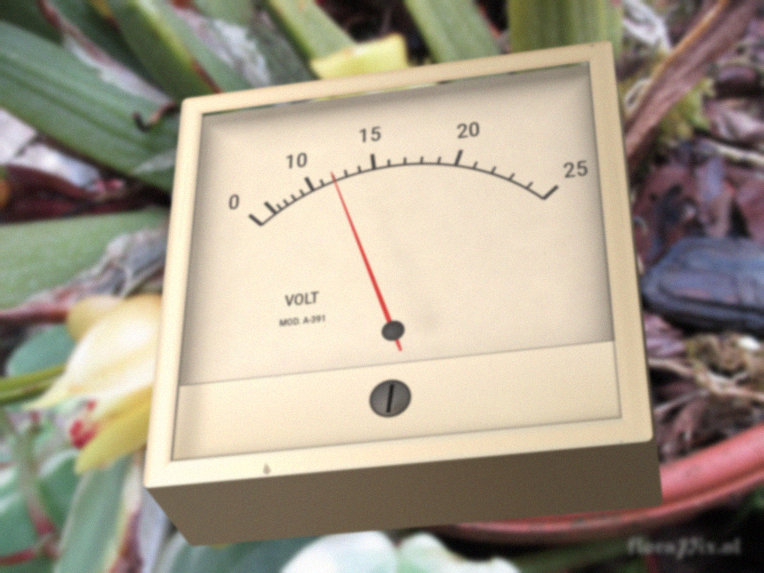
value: **12** V
